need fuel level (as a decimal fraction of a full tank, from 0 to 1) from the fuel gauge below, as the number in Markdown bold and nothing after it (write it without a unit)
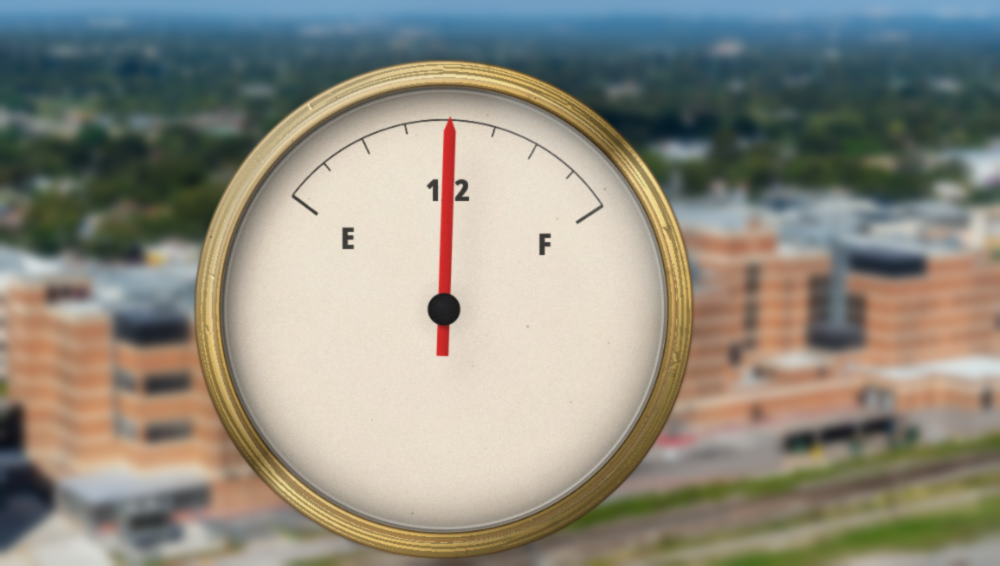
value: **0.5**
